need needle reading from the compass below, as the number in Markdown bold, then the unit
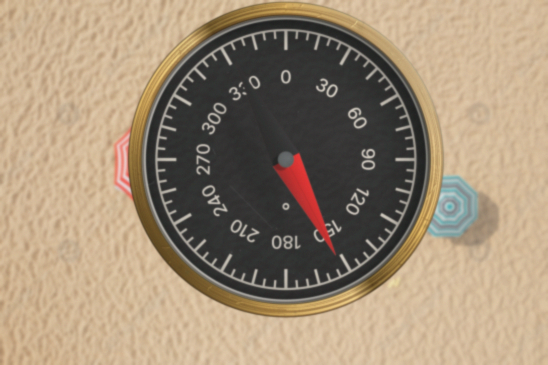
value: **152.5** °
